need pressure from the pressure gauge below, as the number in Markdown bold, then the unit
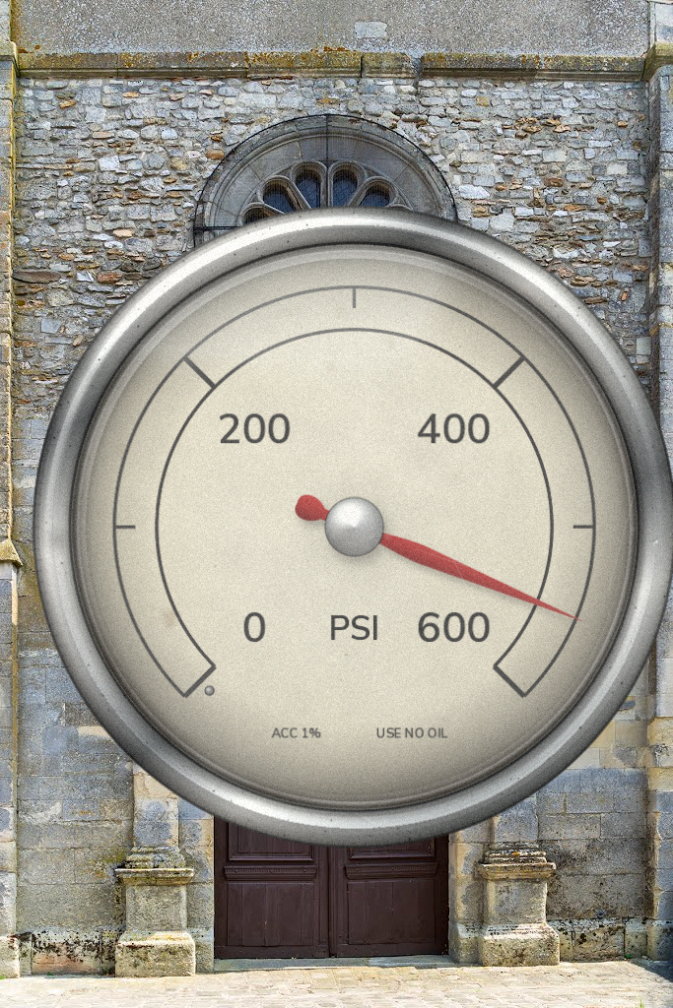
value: **550** psi
